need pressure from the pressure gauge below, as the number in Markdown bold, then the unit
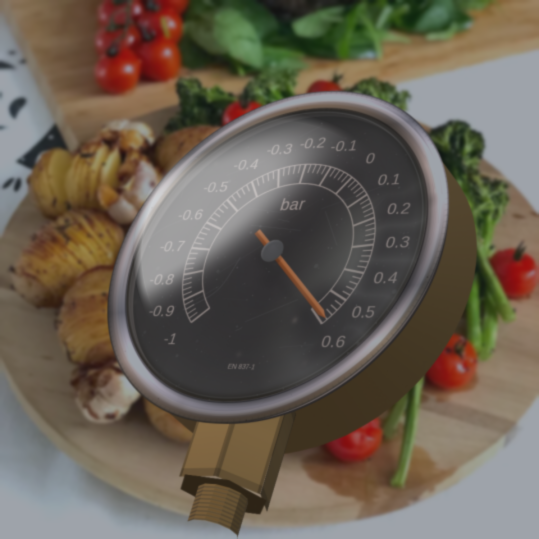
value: **0.58** bar
